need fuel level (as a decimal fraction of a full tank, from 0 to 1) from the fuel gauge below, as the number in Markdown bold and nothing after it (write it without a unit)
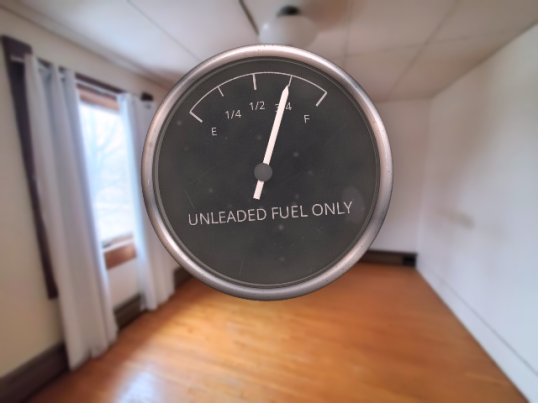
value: **0.75**
